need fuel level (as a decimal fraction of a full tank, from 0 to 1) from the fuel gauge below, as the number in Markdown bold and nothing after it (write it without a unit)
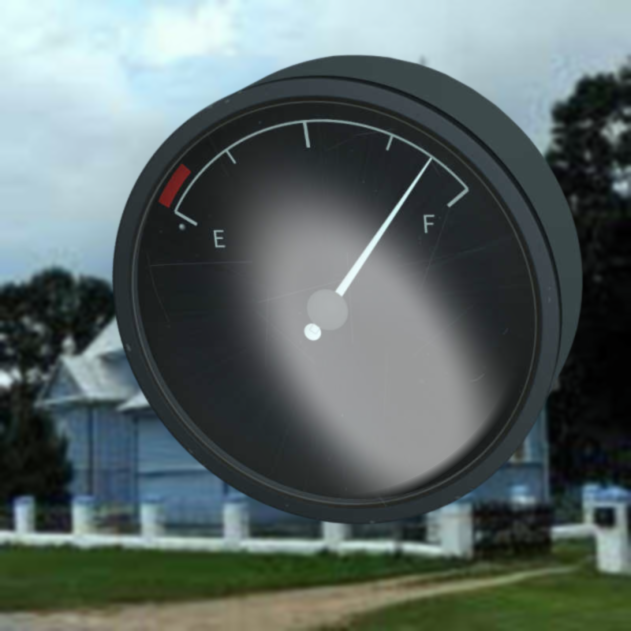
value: **0.875**
